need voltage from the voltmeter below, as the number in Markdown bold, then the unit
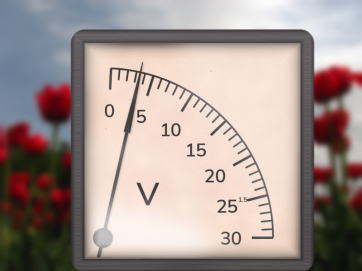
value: **3.5** V
